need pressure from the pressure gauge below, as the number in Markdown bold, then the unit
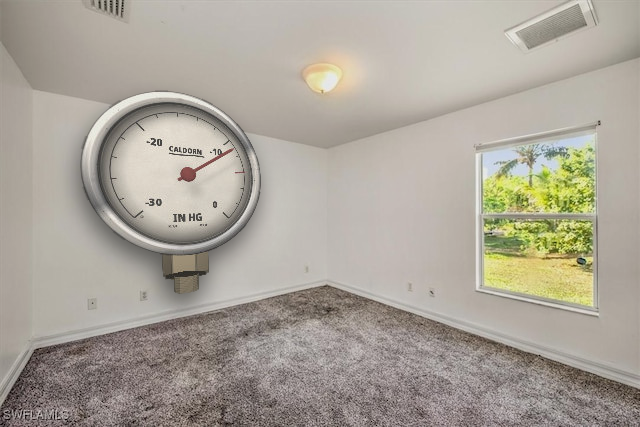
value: **-9** inHg
